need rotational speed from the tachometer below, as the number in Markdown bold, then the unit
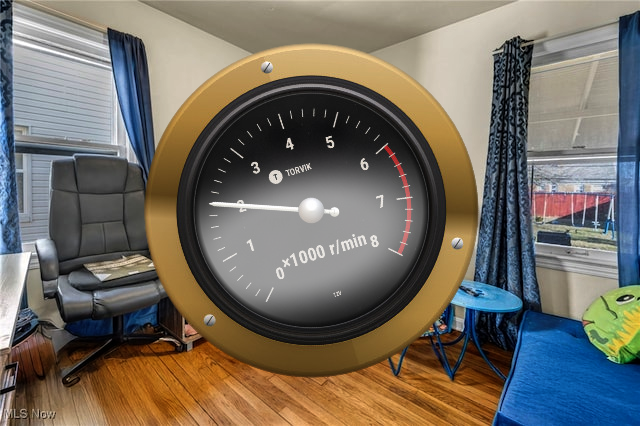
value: **2000** rpm
